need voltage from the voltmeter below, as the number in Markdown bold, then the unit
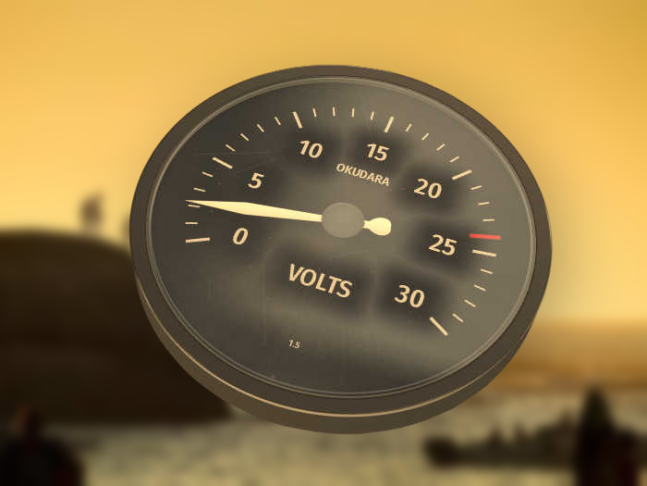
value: **2** V
